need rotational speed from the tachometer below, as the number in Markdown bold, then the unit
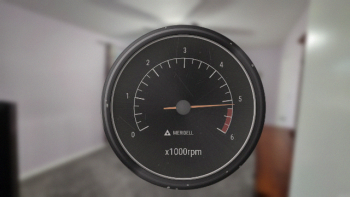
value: **5125** rpm
